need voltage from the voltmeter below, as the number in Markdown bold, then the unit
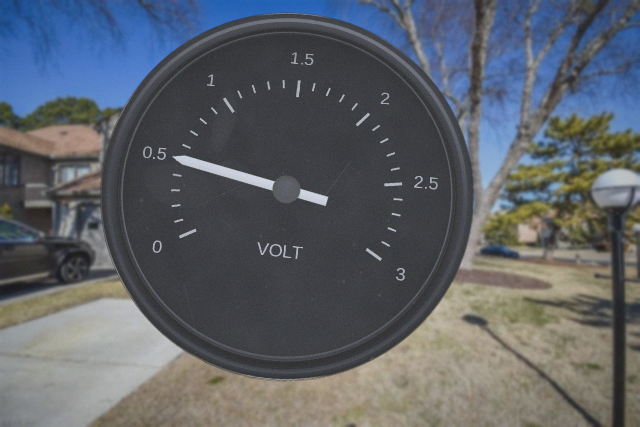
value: **0.5** V
